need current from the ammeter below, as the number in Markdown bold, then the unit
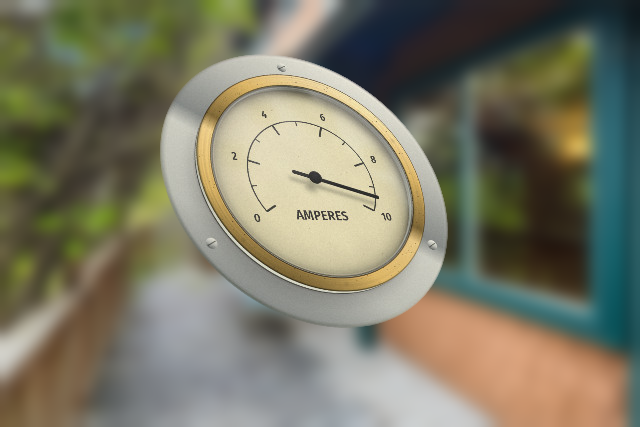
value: **9.5** A
